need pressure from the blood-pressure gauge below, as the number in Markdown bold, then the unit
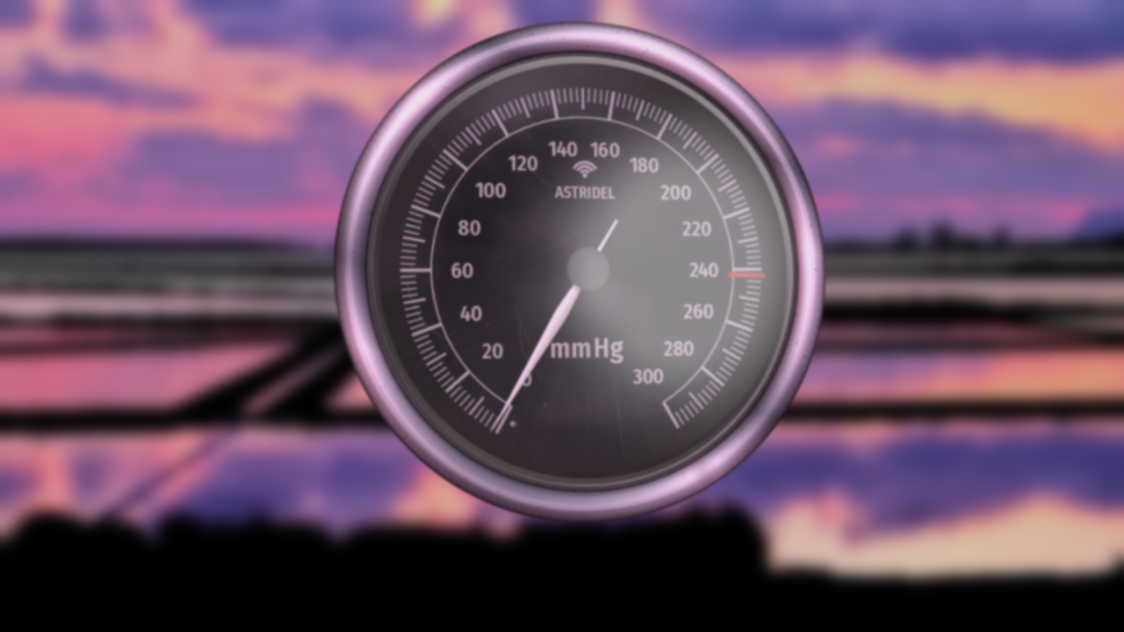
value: **2** mmHg
